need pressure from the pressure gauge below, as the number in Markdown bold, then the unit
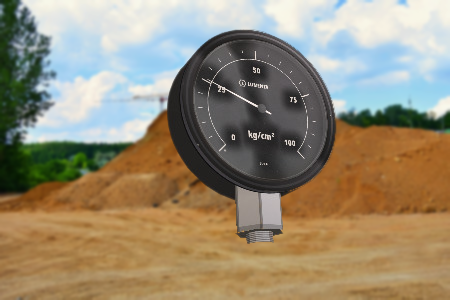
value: **25** kg/cm²
